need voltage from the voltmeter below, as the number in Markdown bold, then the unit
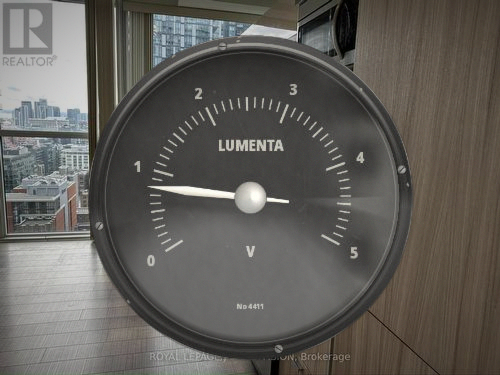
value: **0.8** V
